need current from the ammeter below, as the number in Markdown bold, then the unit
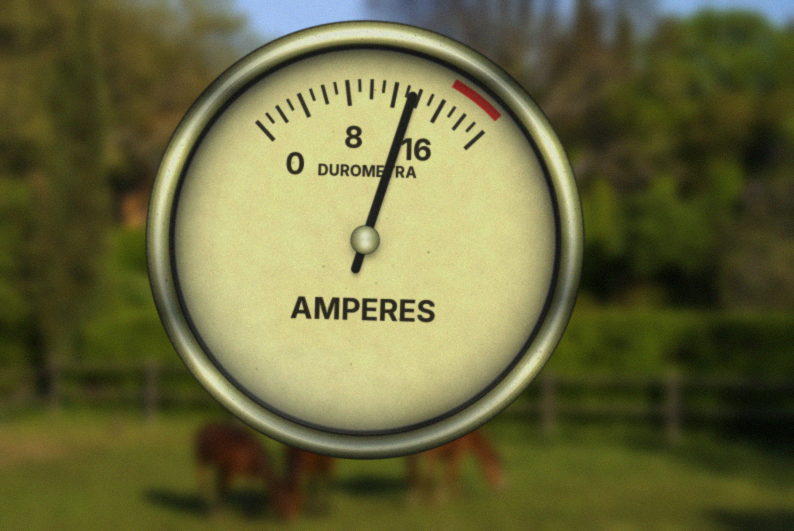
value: **13.5** A
